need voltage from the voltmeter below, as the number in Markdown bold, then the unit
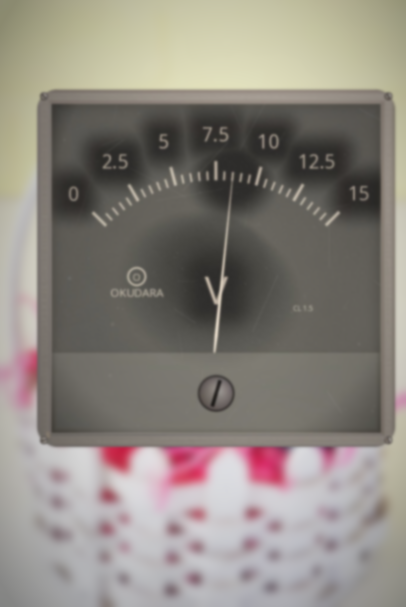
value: **8.5** V
